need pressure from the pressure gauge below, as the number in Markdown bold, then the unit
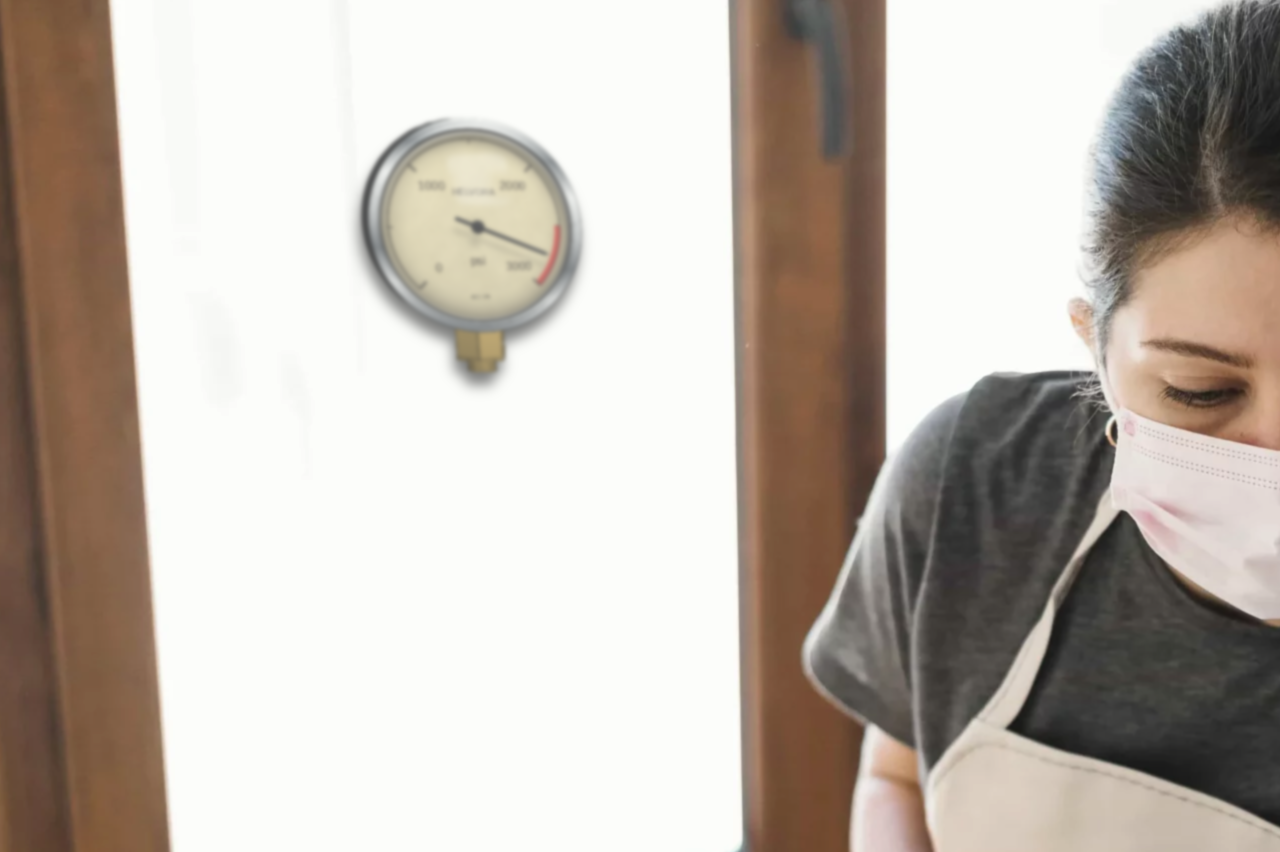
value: **2750** psi
